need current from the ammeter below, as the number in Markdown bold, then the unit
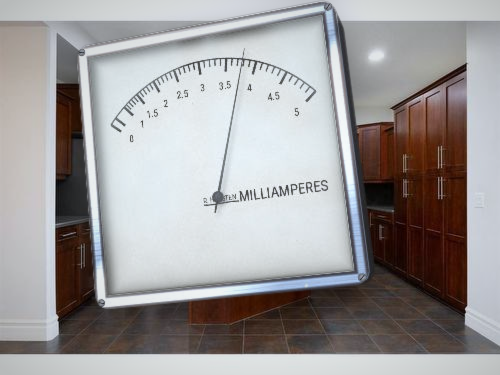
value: **3.8** mA
